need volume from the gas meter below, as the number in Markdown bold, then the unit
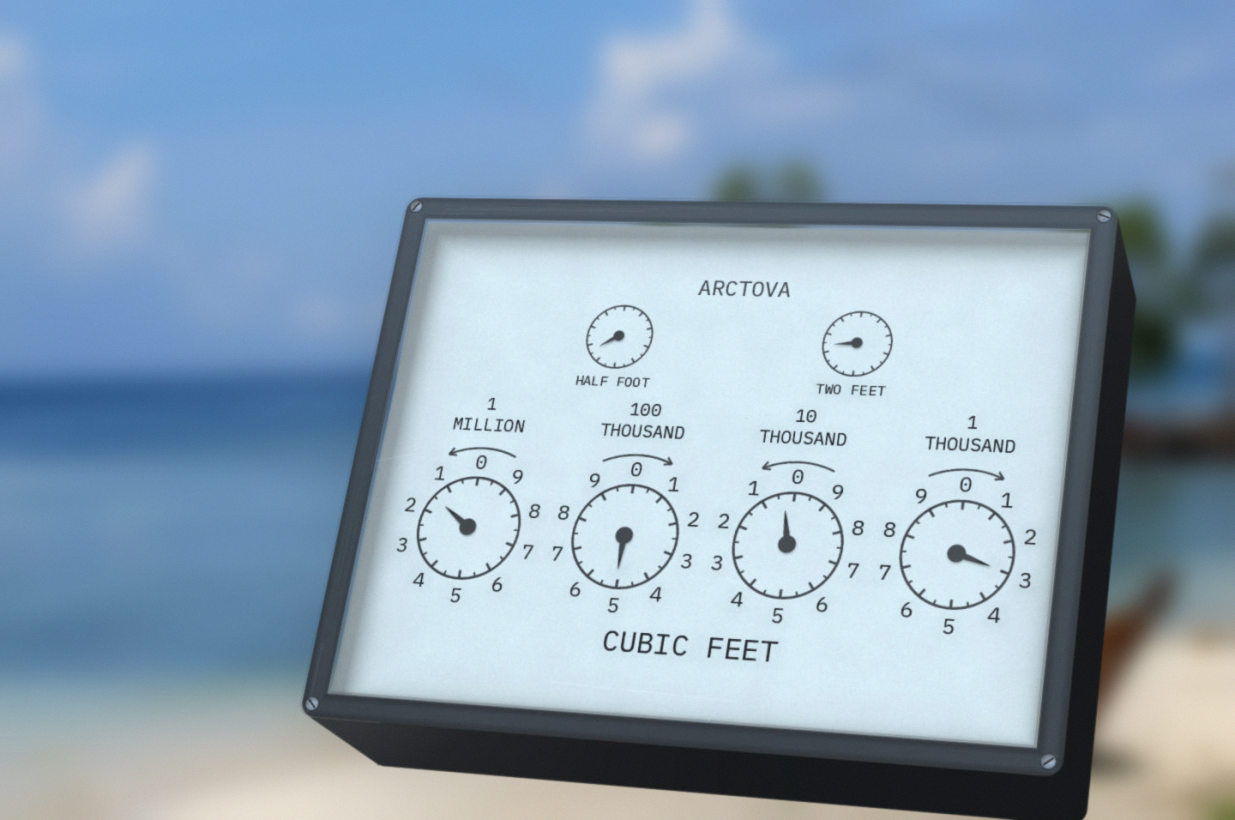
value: **150300** ft³
